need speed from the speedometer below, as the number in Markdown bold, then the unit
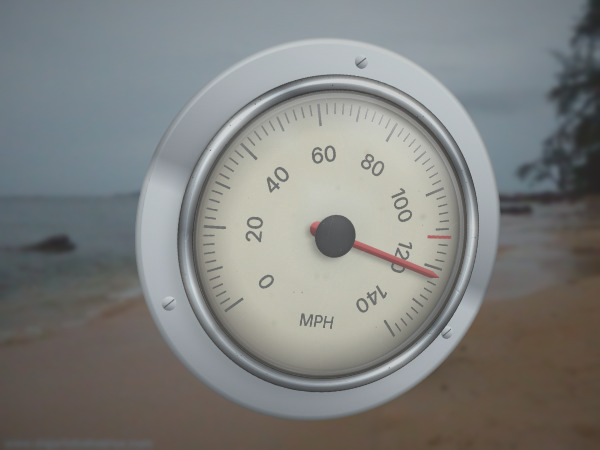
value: **122** mph
